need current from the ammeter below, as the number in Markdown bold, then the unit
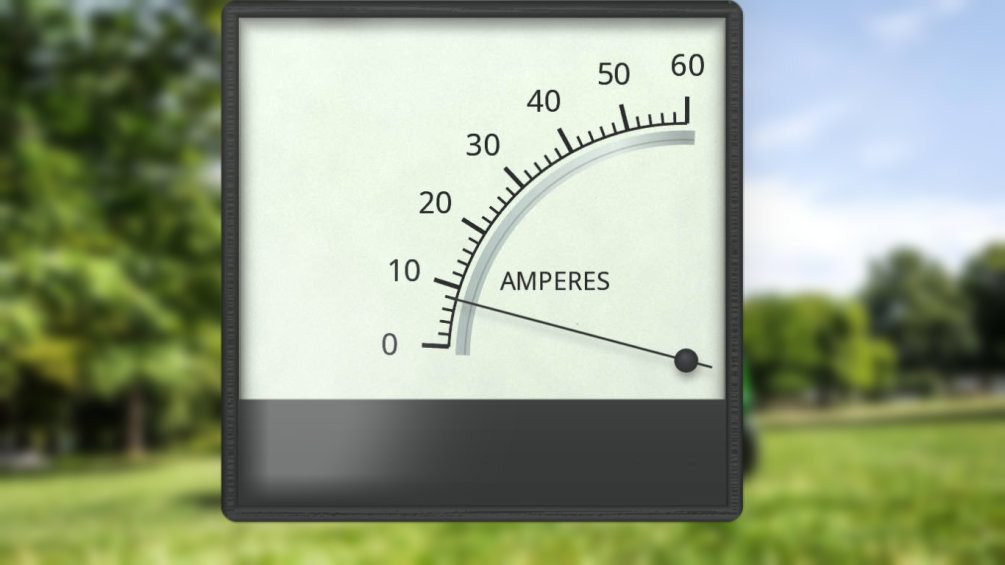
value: **8** A
